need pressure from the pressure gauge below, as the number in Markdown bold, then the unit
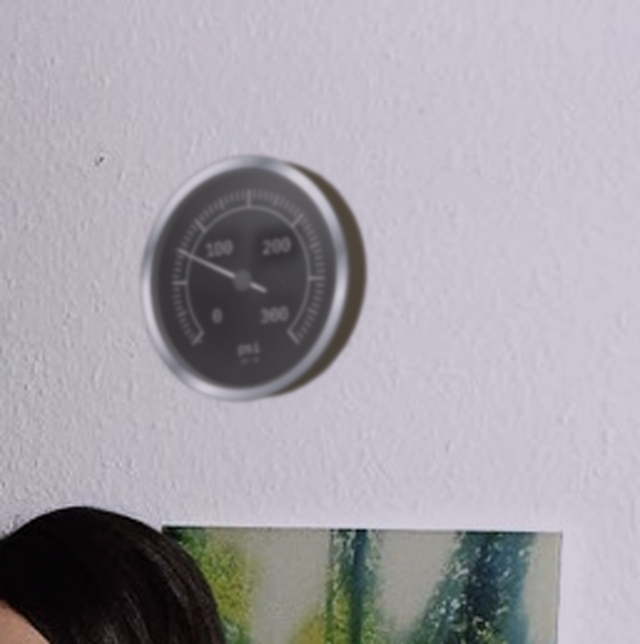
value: **75** psi
